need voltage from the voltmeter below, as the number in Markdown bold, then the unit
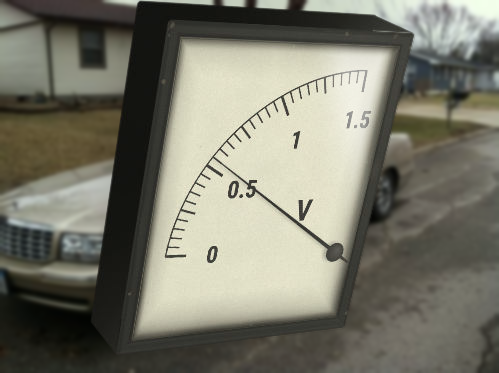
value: **0.55** V
